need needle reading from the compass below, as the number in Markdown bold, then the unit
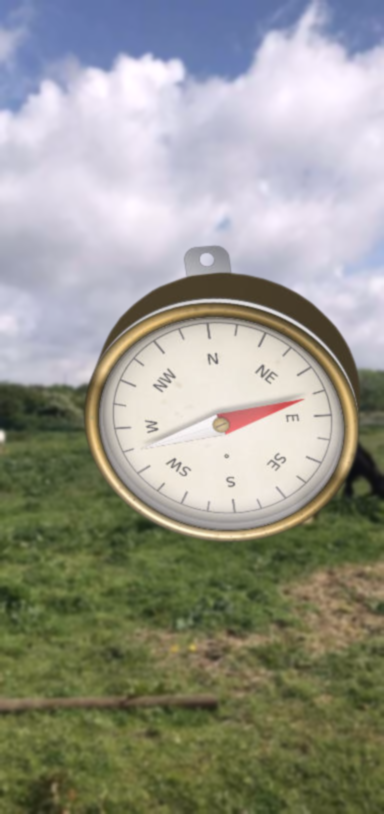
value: **75** °
